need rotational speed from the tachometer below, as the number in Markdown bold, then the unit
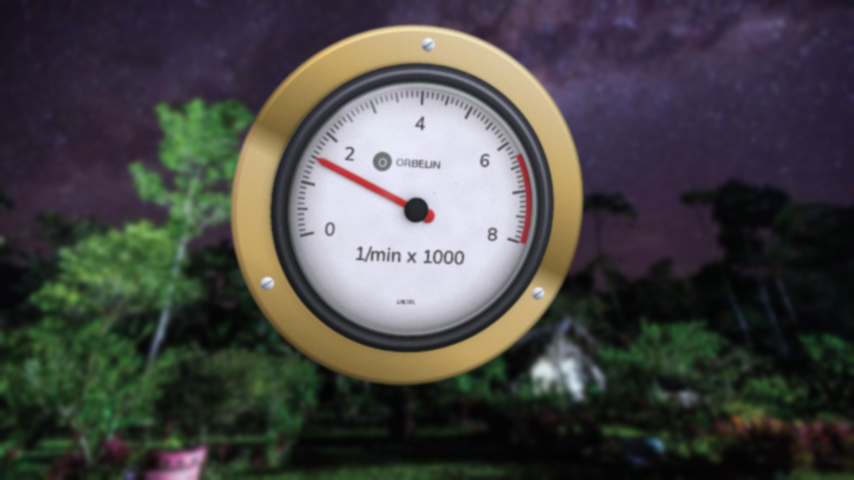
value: **1500** rpm
